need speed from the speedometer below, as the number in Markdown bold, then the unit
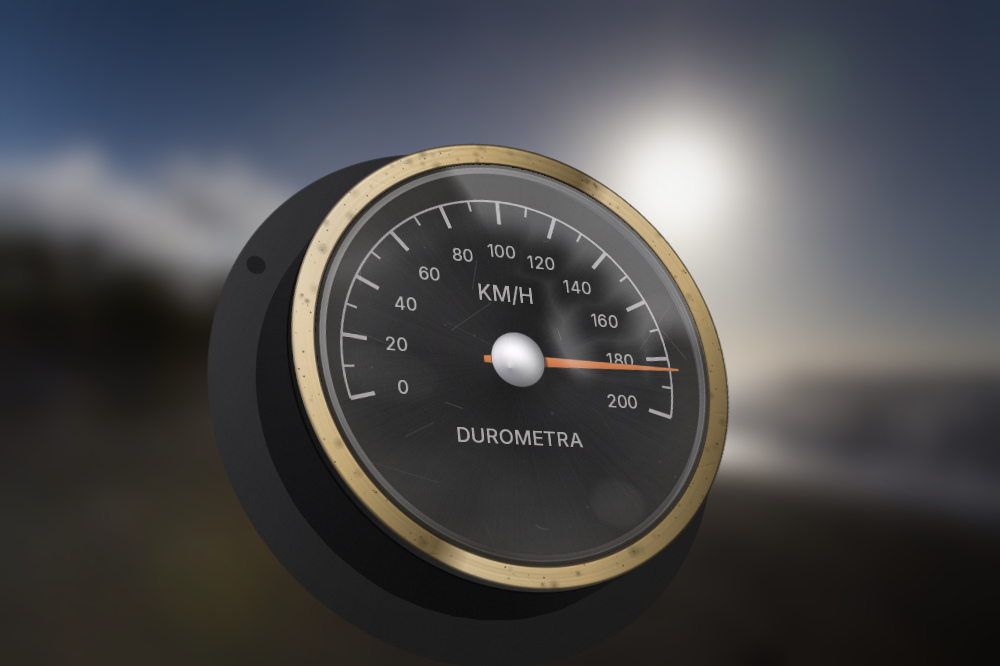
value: **185** km/h
